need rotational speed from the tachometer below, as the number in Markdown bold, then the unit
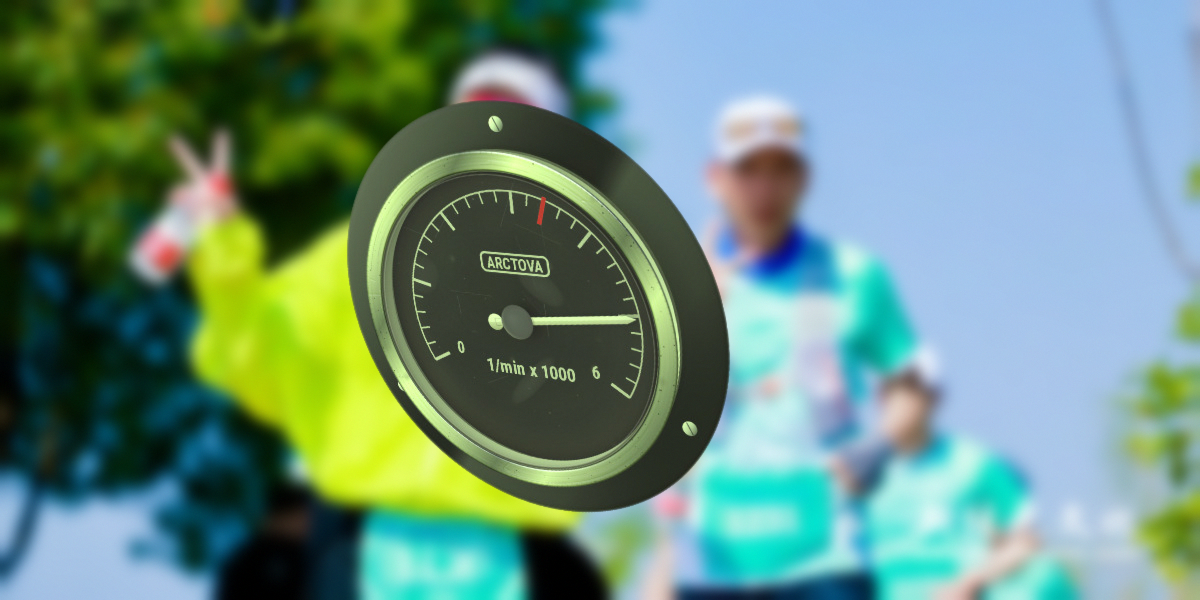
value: **5000** rpm
